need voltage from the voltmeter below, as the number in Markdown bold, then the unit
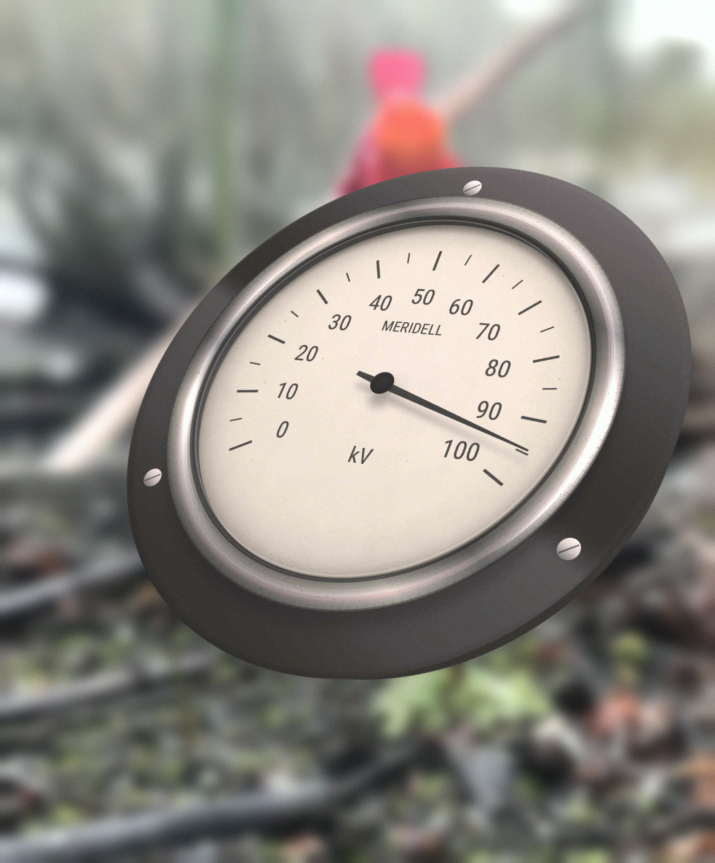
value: **95** kV
